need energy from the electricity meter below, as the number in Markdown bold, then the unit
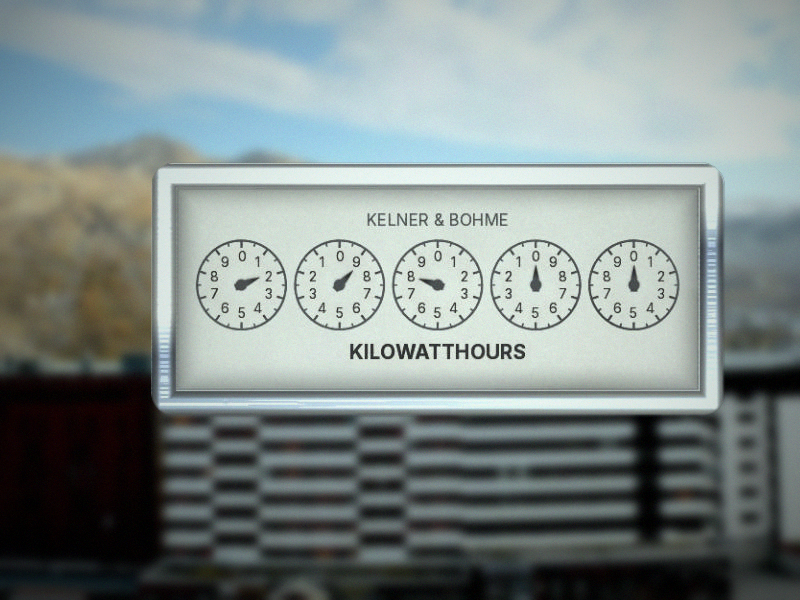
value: **18800** kWh
